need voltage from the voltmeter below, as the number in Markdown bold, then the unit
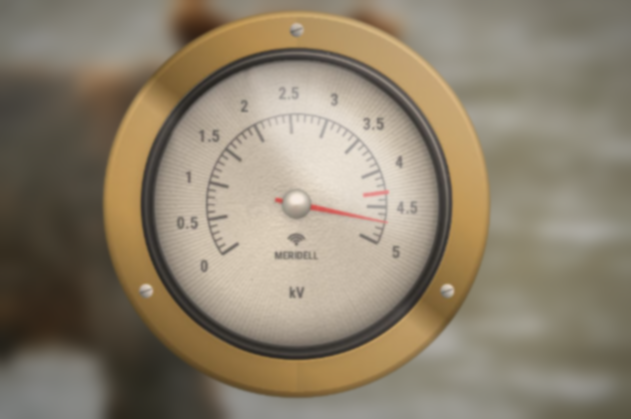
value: **4.7** kV
